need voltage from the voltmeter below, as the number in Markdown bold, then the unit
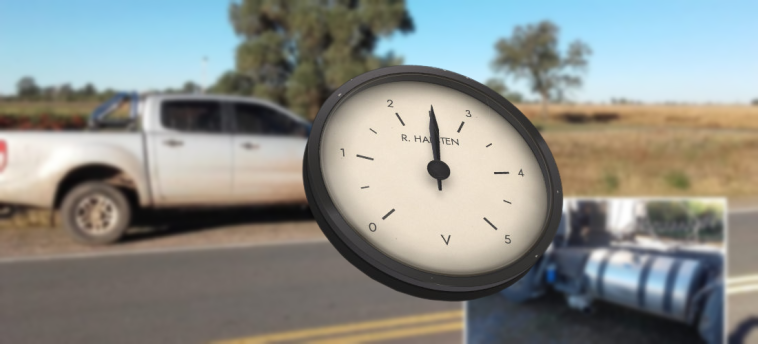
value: **2.5** V
